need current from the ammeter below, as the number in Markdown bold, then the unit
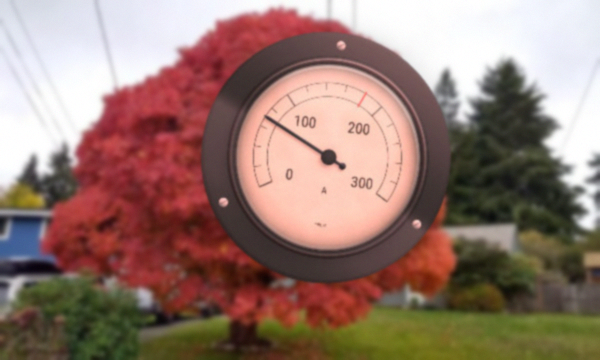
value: **70** A
